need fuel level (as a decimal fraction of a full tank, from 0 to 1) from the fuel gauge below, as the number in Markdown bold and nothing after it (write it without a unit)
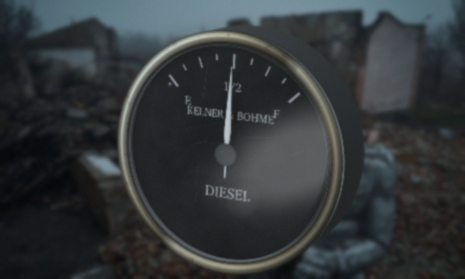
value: **0.5**
